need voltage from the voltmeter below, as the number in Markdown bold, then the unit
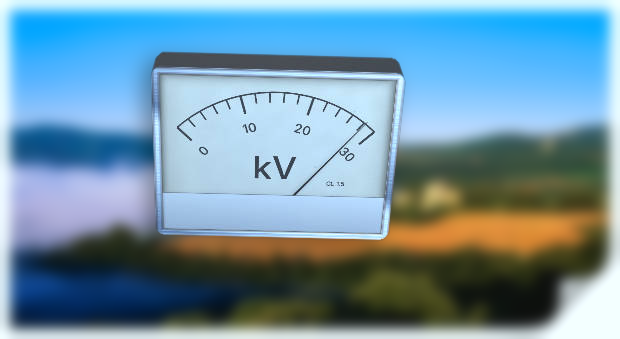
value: **28** kV
